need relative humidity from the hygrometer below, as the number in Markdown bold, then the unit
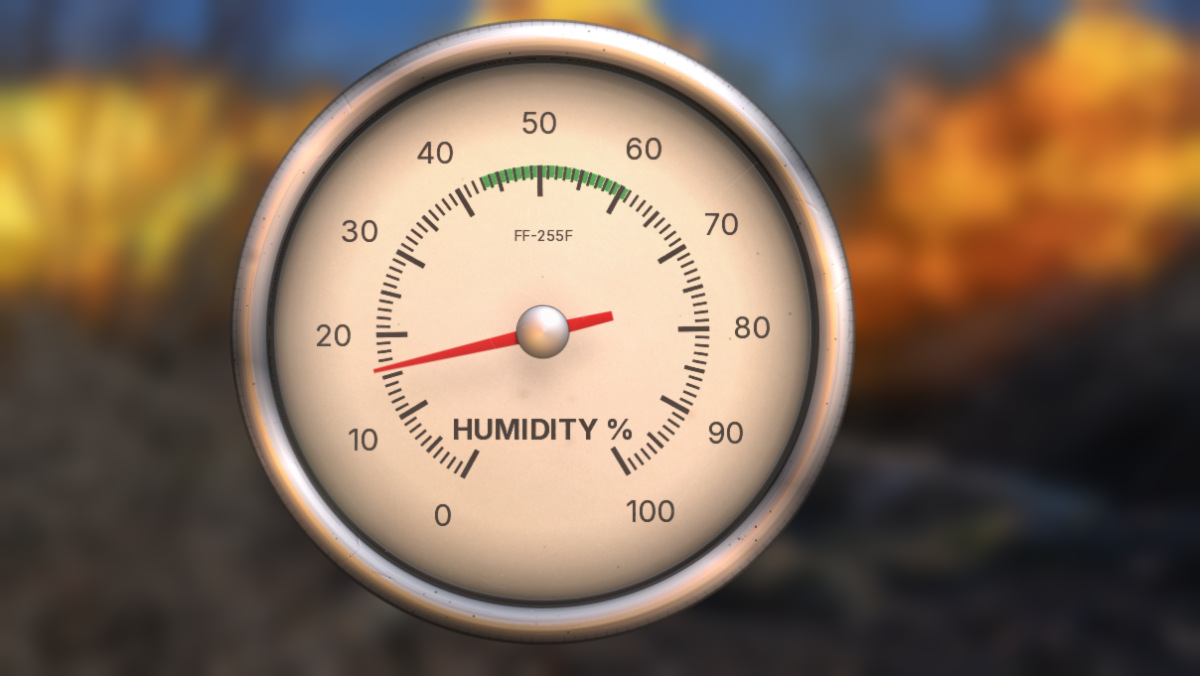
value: **16** %
